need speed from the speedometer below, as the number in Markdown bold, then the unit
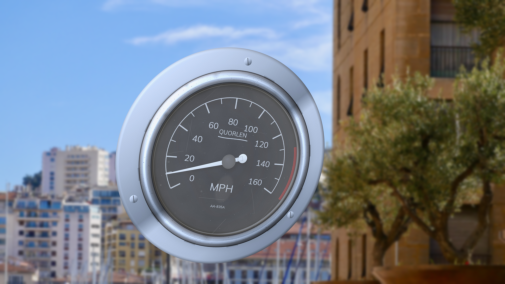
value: **10** mph
